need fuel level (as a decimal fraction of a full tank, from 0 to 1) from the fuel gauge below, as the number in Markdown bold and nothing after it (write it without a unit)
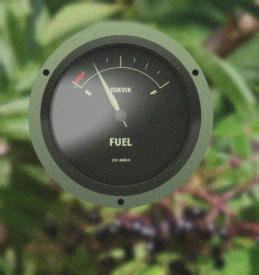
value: **0.25**
